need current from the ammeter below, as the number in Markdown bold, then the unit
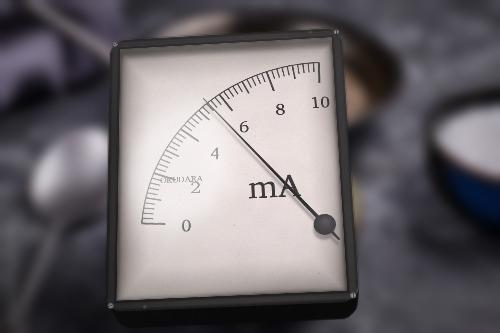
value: **5.4** mA
